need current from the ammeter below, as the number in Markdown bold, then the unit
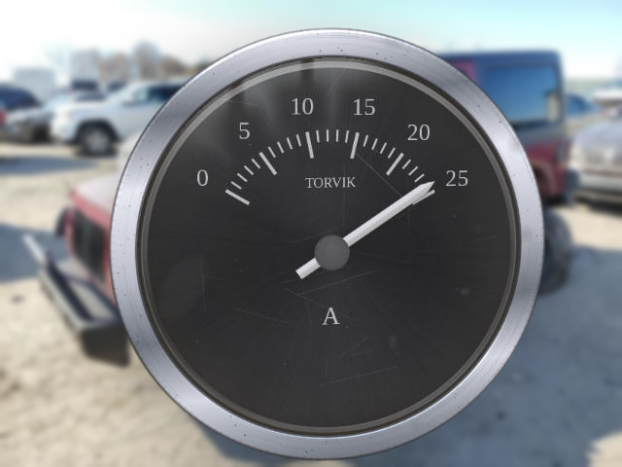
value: **24** A
